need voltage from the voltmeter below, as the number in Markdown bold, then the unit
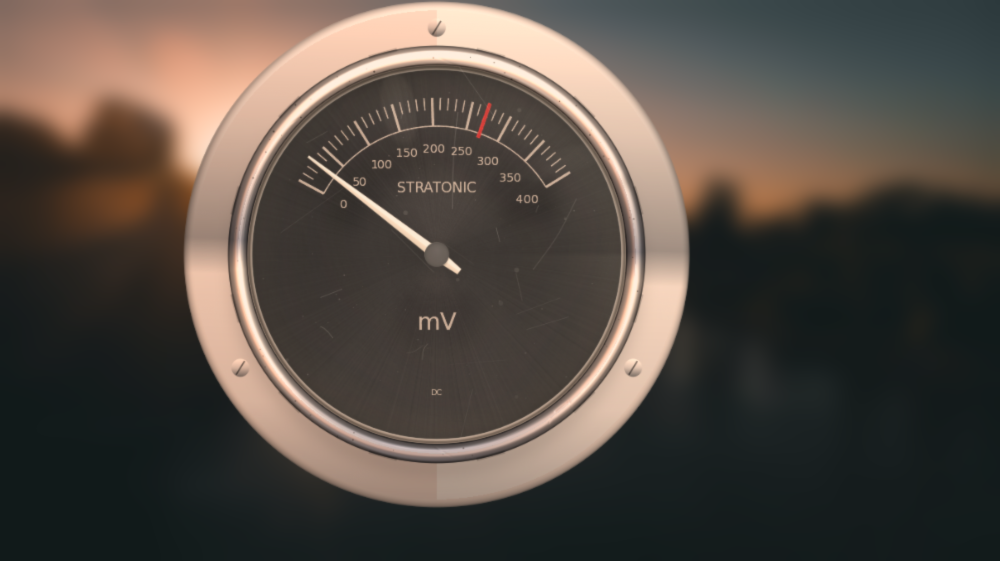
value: **30** mV
